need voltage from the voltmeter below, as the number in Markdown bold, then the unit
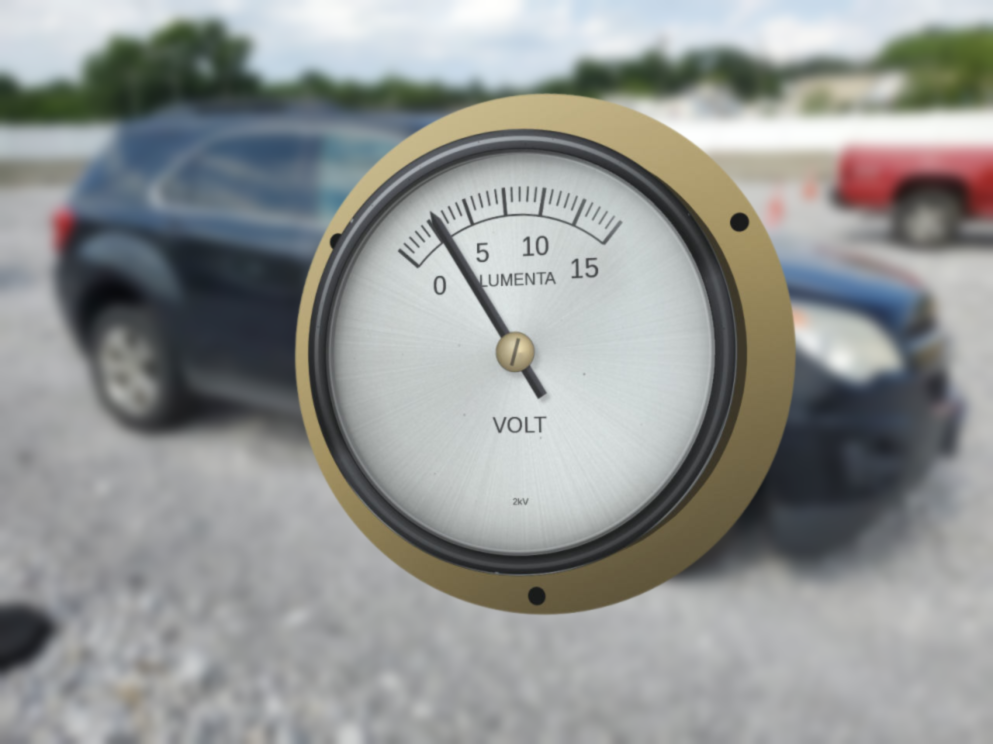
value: **3** V
